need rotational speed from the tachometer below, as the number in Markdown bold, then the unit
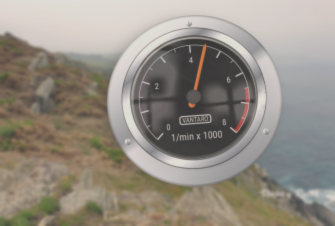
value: **4500** rpm
